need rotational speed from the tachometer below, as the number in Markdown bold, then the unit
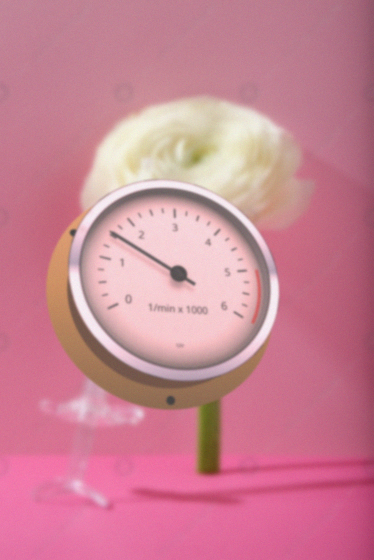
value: **1500** rpm
